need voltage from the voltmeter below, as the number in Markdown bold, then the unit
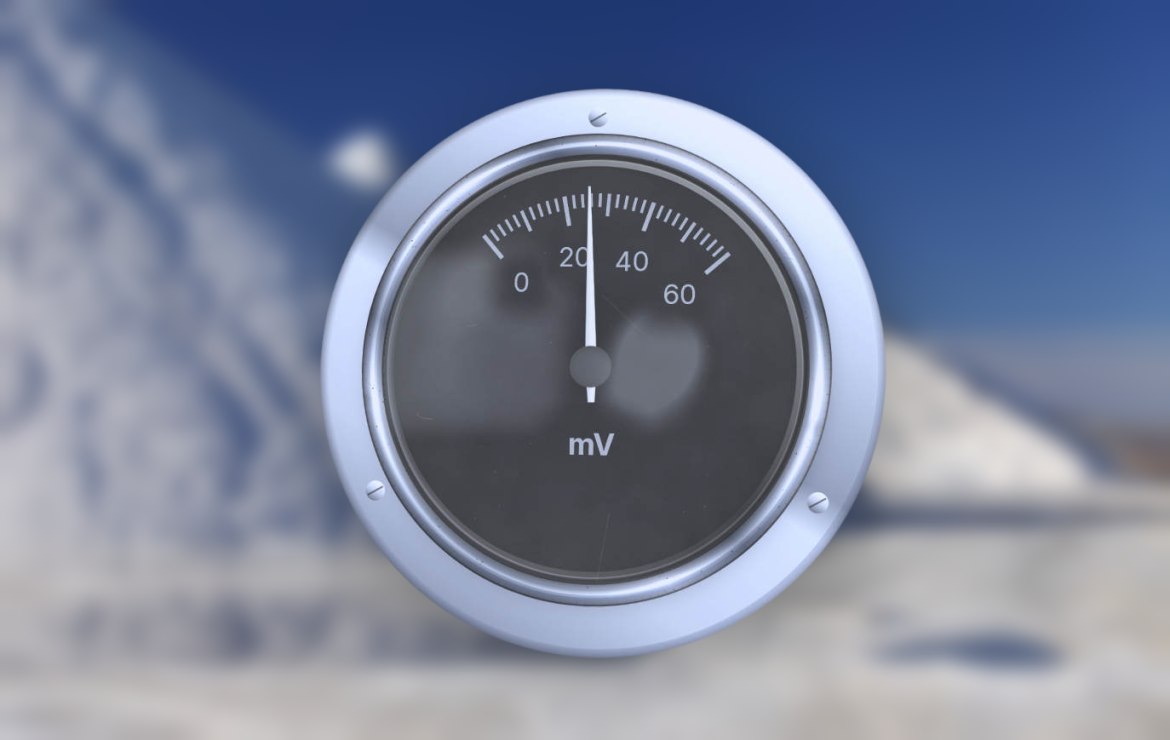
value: **26** mV
